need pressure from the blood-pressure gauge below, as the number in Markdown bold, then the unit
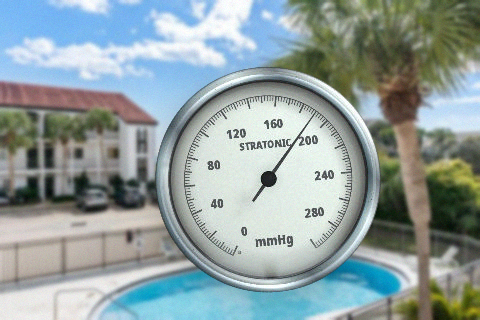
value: **190** mmHg
